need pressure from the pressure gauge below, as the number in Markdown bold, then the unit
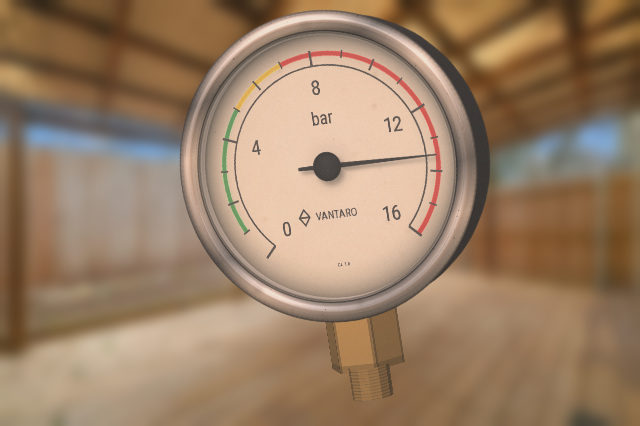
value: **13.5** bar
